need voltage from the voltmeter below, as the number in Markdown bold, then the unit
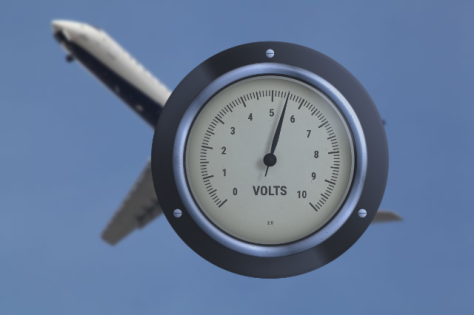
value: **5.5** V
